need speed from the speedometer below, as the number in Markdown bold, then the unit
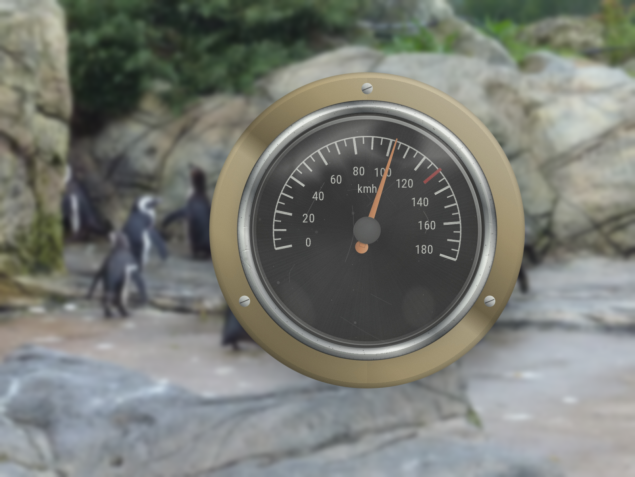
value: **102.5** km/h
